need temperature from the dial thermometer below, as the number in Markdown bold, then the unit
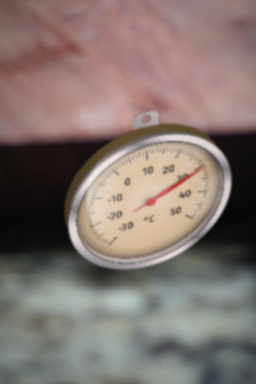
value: **30** °C
